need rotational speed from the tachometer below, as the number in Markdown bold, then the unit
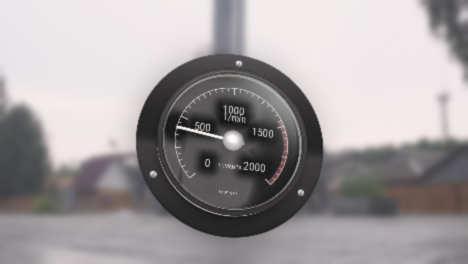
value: **400** rpm
